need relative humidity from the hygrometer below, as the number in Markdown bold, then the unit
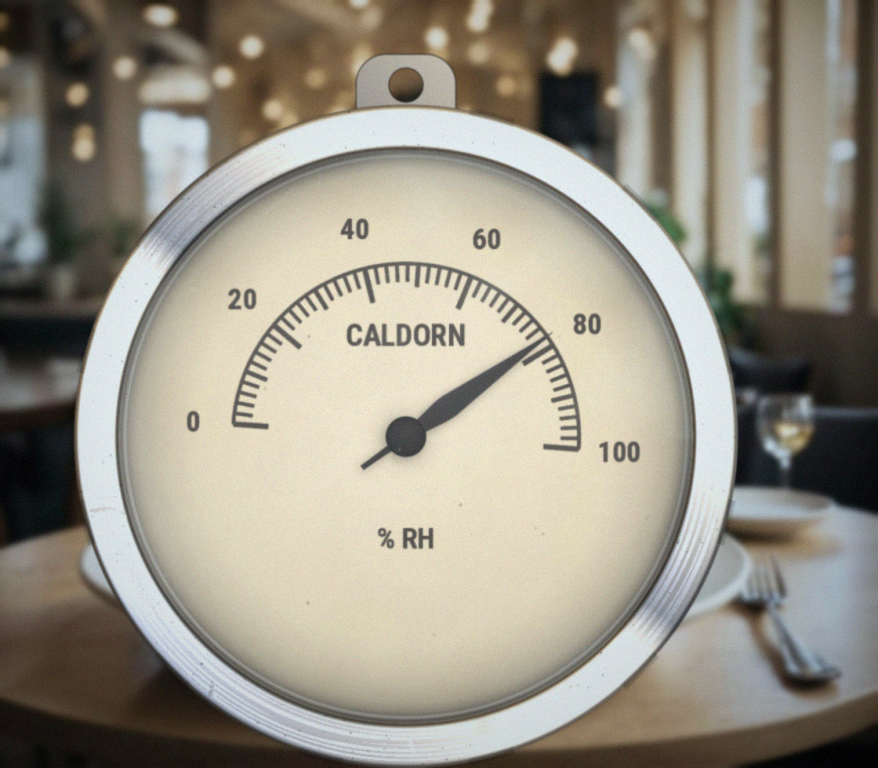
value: **78** %
